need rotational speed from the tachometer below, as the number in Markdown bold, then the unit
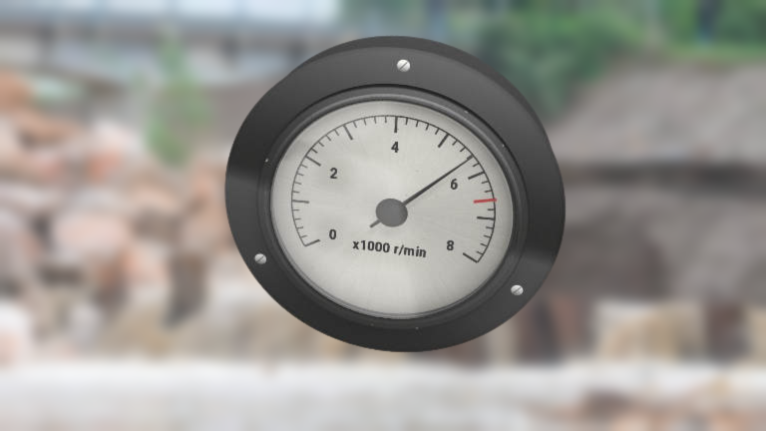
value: **5600** rpm
